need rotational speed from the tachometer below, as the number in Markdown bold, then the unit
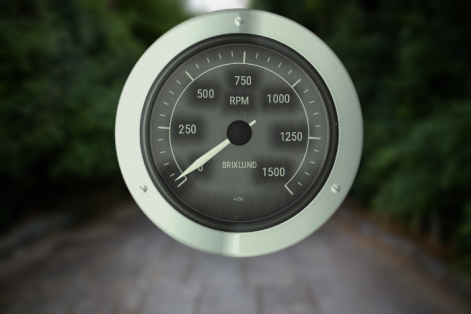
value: **25** rpm
